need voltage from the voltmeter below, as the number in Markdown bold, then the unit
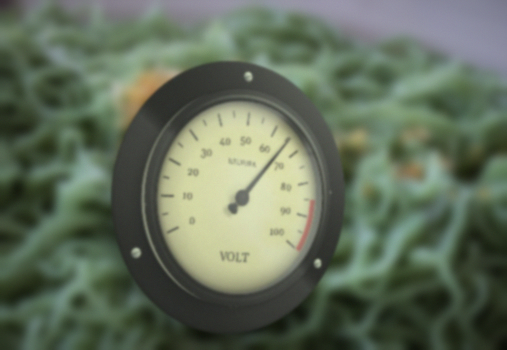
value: **65** V
